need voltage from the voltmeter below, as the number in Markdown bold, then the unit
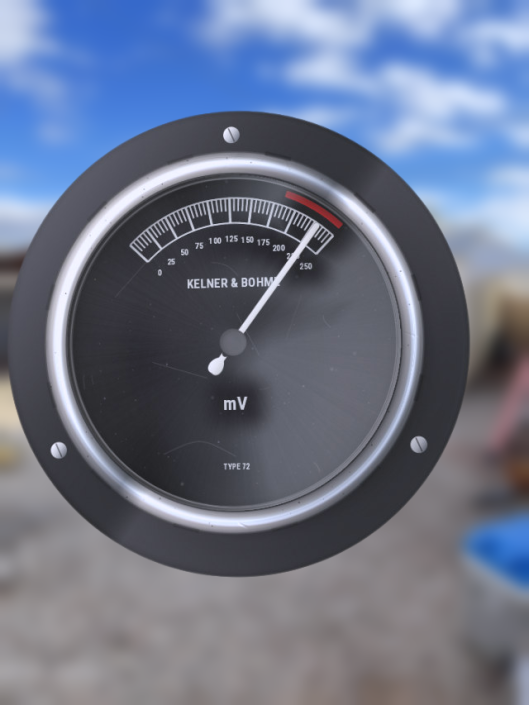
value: **230** mV
